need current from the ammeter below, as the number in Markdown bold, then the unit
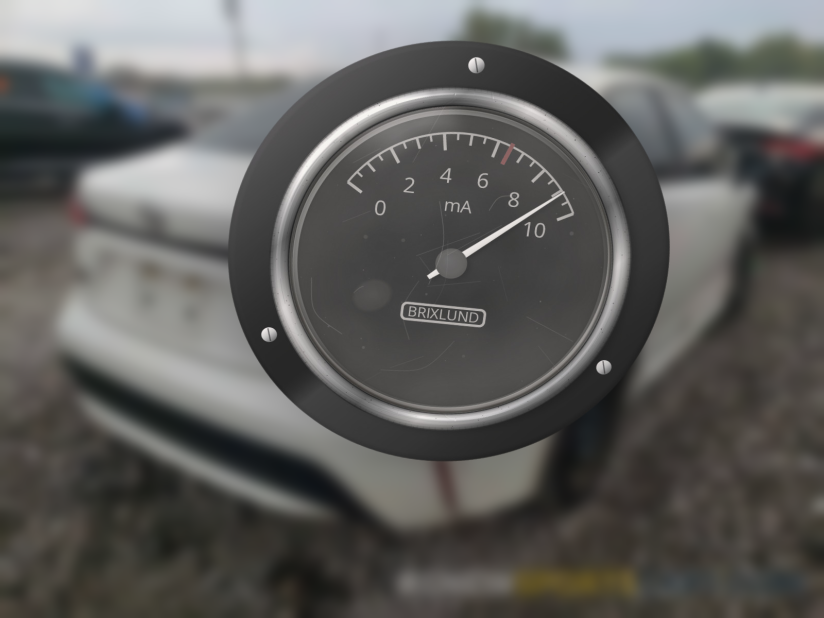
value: **9** mA
